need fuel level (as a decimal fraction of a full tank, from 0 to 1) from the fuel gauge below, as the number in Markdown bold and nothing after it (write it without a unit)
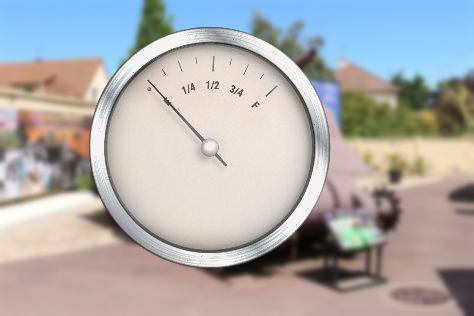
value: **0**
